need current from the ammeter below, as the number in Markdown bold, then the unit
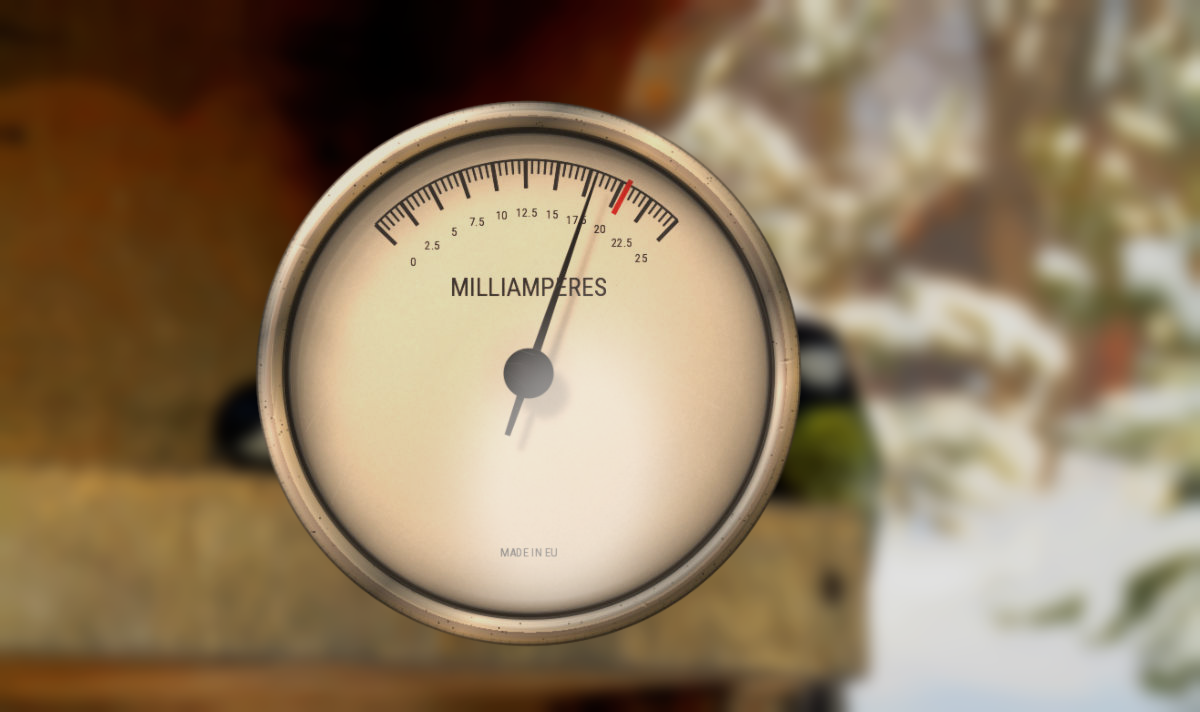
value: **18** mA
